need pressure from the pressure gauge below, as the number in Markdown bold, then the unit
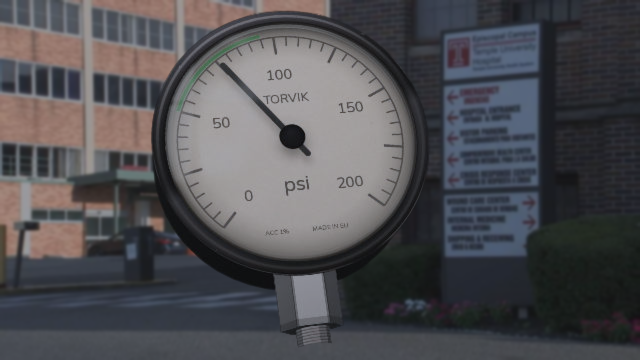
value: **75** psi
